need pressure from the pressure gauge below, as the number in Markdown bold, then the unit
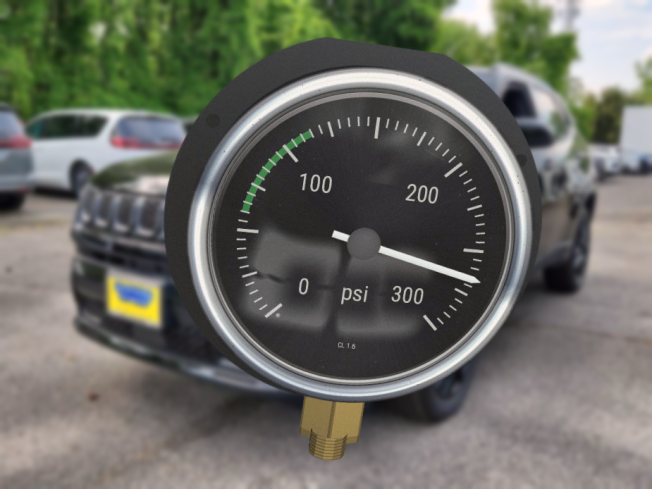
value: **265** psi
